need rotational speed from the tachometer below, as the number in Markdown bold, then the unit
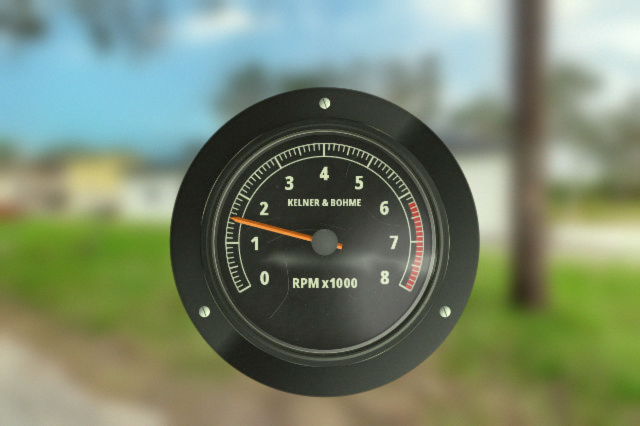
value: **1500** rpm
